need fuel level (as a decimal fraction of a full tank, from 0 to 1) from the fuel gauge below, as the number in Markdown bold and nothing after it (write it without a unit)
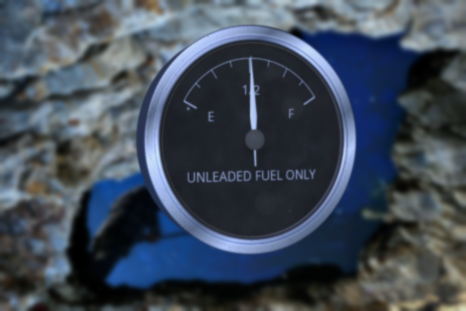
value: **0.5**
